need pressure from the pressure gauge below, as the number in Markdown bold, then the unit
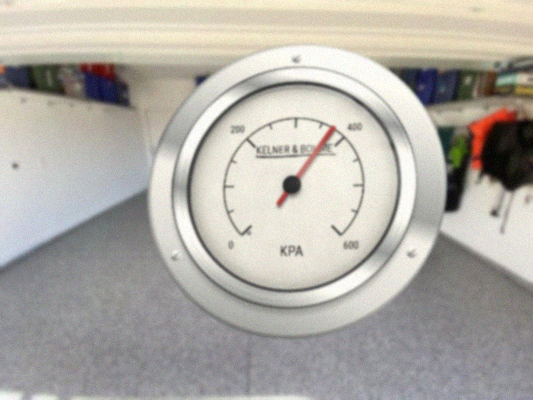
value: **375** kPa
